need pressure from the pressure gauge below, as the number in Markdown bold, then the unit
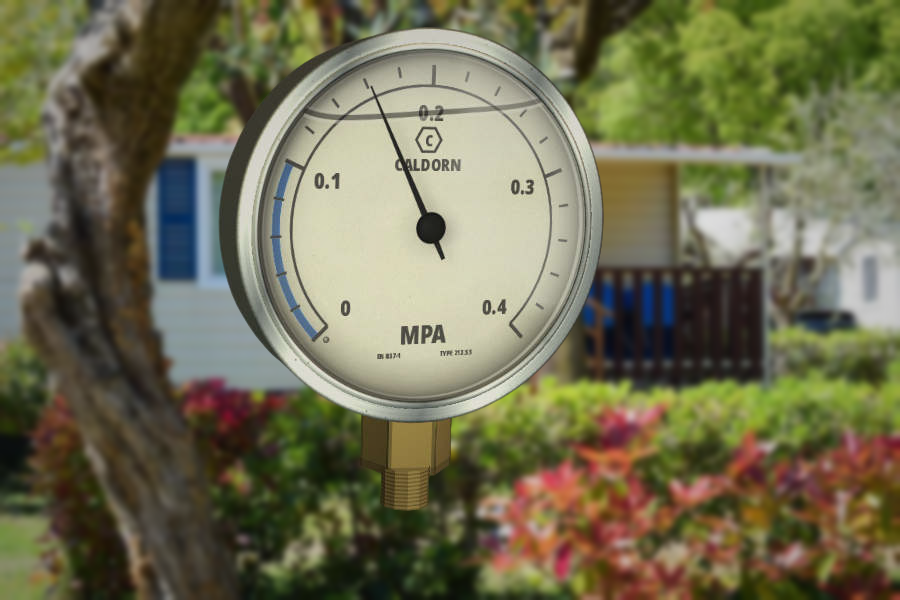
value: **0.16** MPa
